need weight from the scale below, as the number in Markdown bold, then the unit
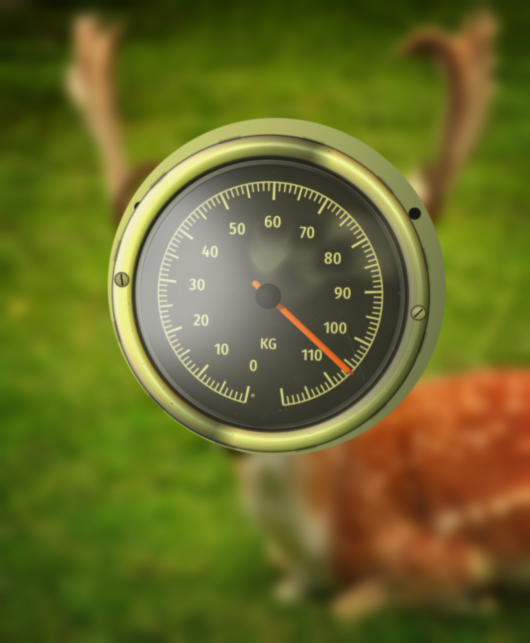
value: **106** kg
